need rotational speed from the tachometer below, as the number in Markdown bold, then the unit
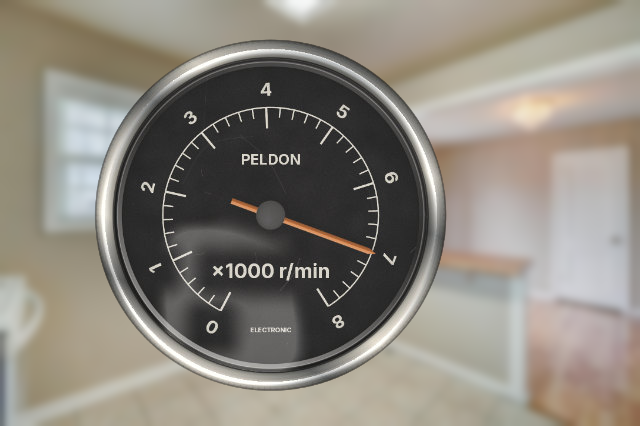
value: **7000** rpm
